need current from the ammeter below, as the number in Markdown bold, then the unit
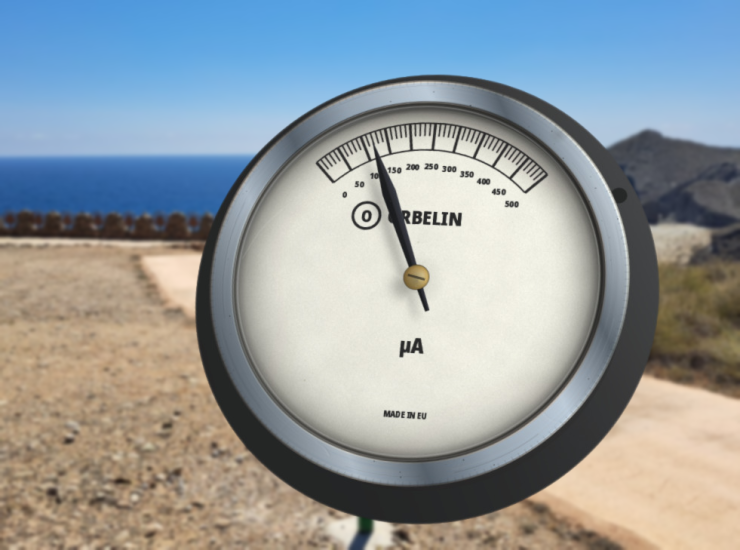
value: **120** µA
